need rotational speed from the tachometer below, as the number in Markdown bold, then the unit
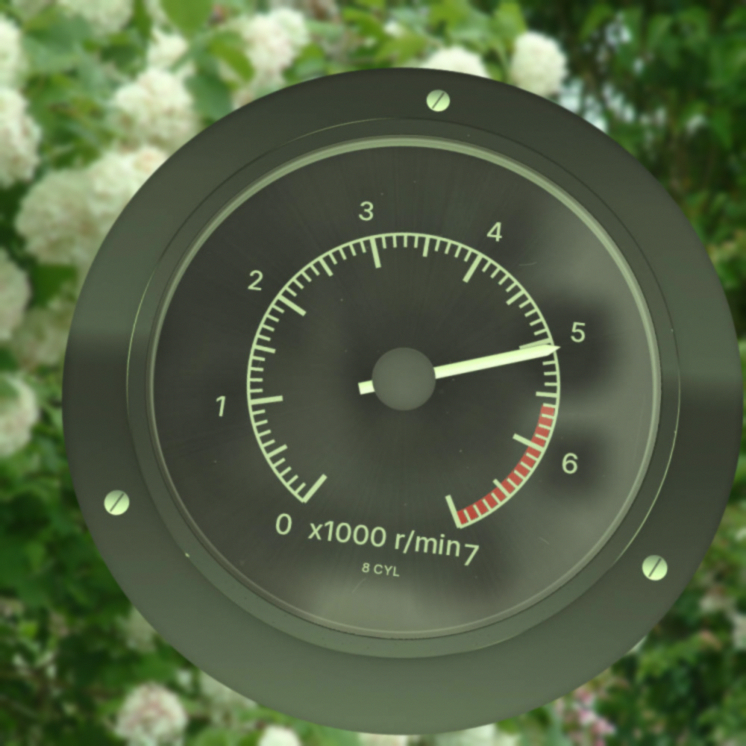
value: **5100** rpm
